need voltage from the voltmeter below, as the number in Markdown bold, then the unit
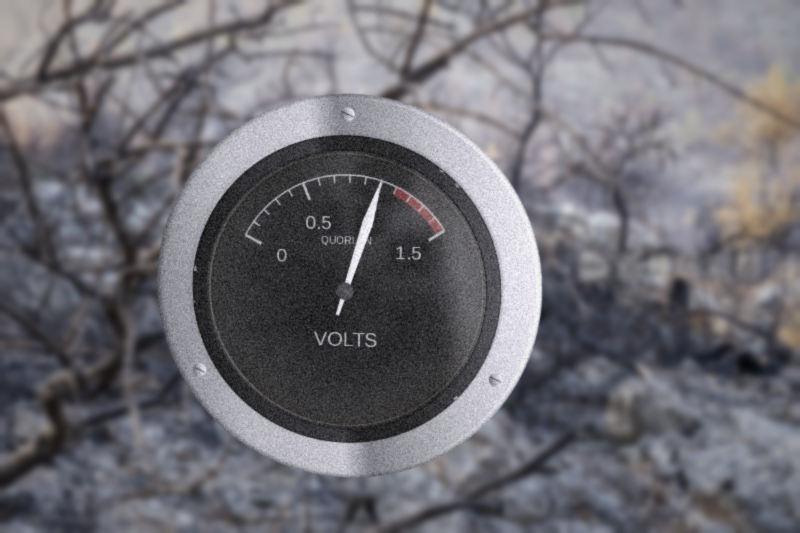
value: **1** V
